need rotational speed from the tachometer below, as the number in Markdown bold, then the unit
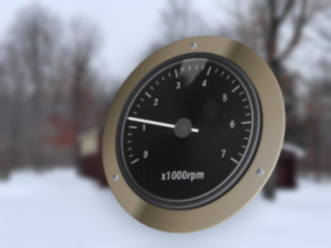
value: **1200** rpm
